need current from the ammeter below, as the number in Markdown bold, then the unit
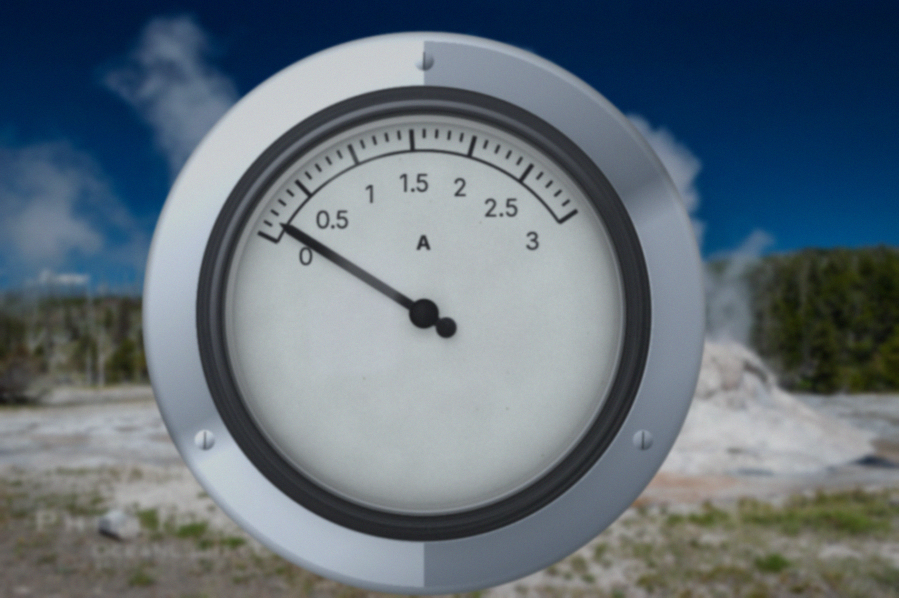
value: **0.15** A
